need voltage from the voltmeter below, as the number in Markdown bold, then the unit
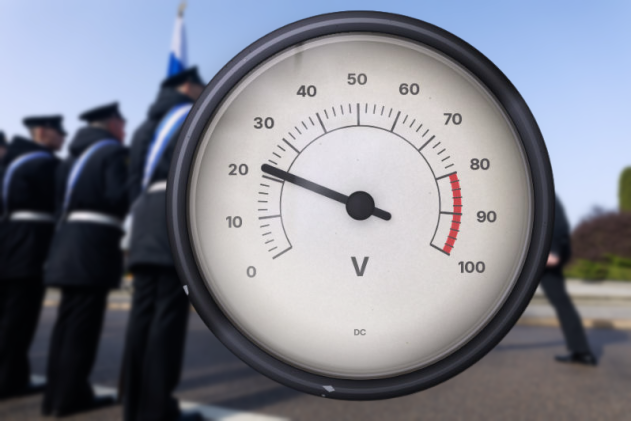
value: **22** V
